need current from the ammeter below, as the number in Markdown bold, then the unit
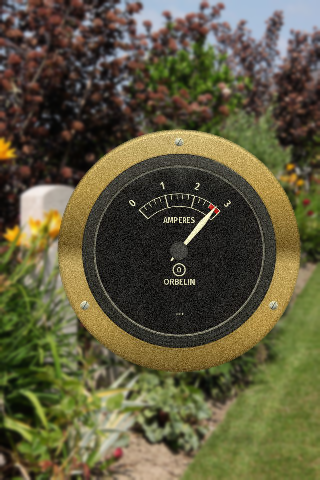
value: **2.8** A
